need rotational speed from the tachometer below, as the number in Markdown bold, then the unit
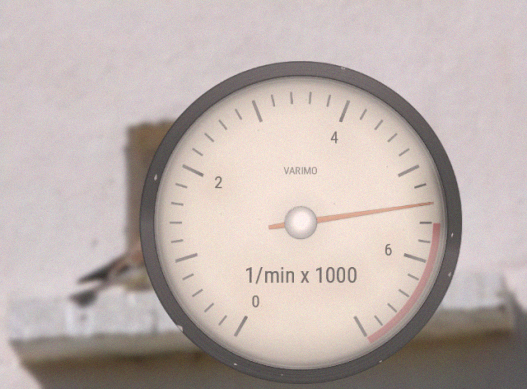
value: **5400** rpm
